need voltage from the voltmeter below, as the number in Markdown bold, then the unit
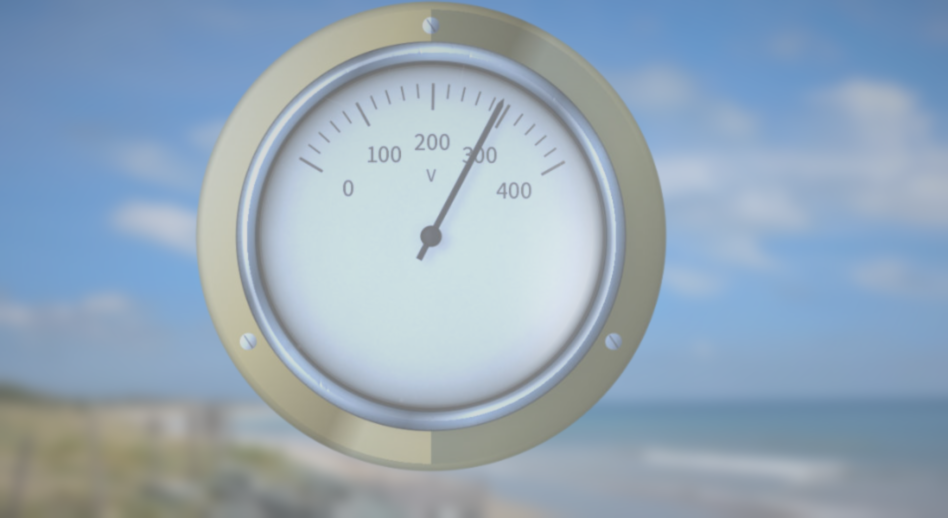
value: **290** V
